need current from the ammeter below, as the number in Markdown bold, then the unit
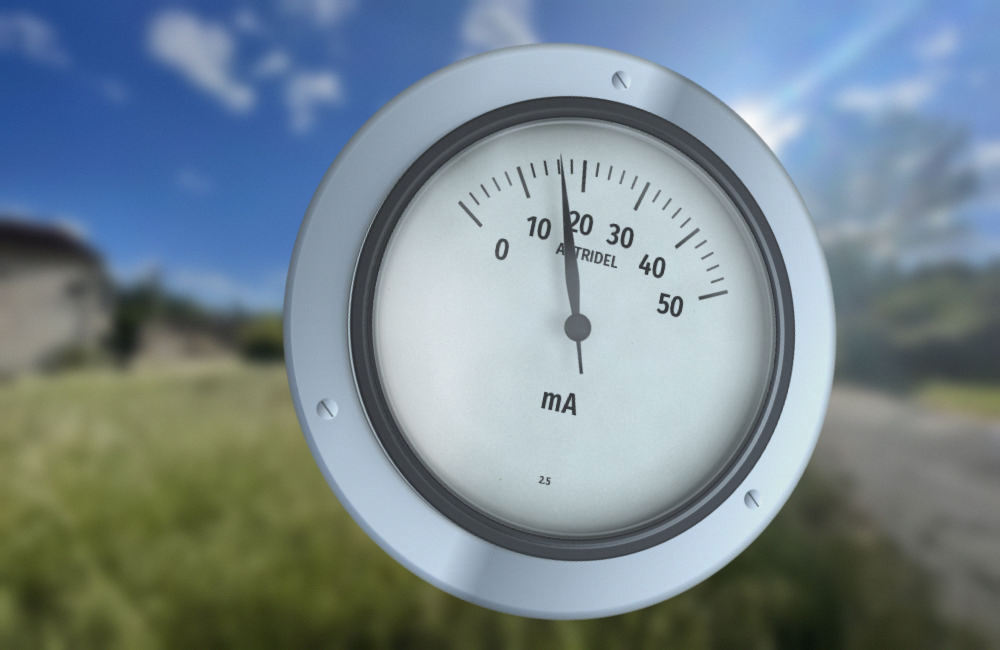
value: **16** mA
